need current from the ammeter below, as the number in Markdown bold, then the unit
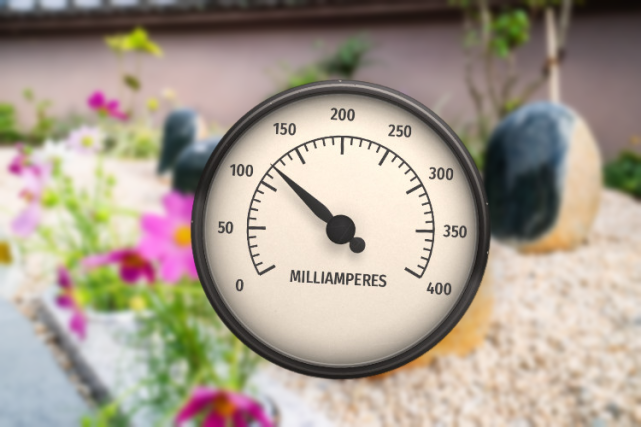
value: **120** mA
